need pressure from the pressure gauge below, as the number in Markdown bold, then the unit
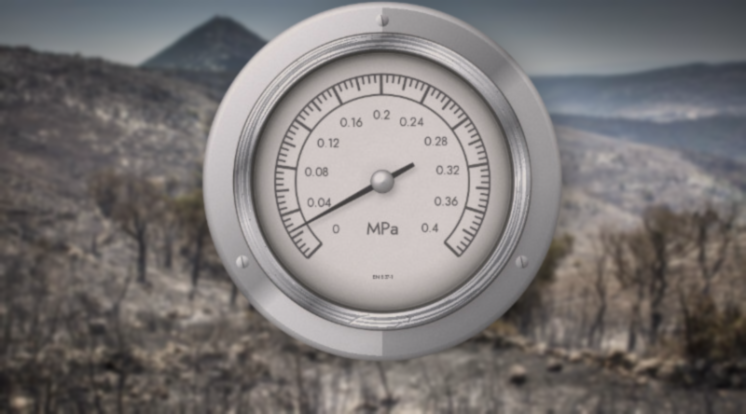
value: **0.025** MPa
